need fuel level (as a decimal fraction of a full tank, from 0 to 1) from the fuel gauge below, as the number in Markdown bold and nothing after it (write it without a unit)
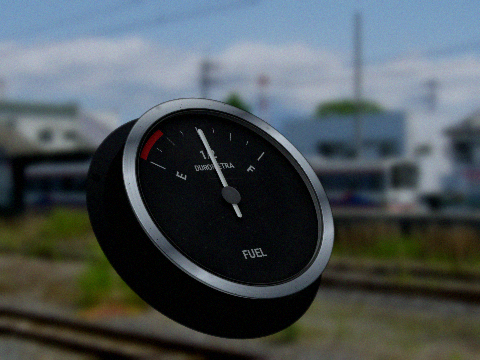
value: **0.5**
